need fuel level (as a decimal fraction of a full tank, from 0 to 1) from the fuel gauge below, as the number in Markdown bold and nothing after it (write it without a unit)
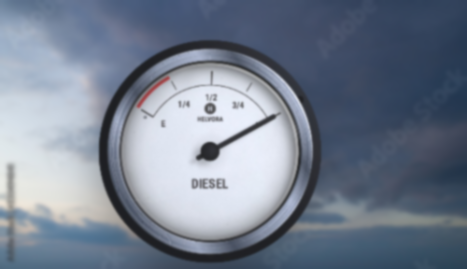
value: **1**
